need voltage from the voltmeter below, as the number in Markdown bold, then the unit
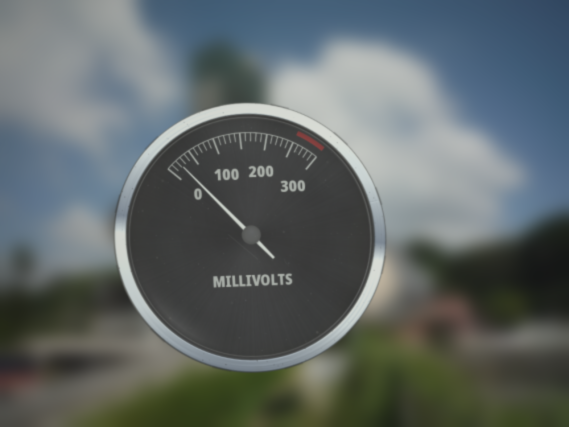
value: **20** mV
